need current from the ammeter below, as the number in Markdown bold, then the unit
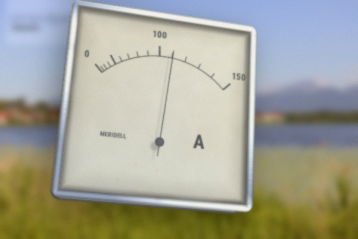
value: **110** A
